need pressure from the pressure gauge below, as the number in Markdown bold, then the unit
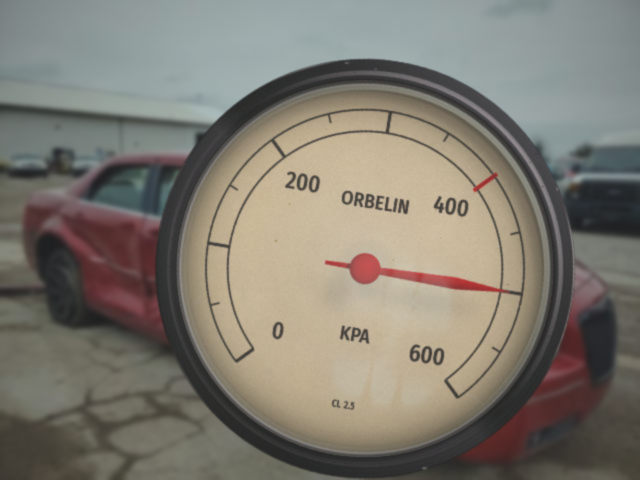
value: **500** kPa
